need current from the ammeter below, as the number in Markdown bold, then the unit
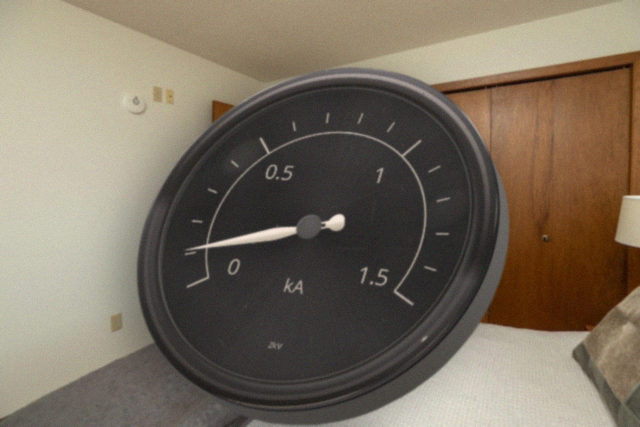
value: **0.1** kA
